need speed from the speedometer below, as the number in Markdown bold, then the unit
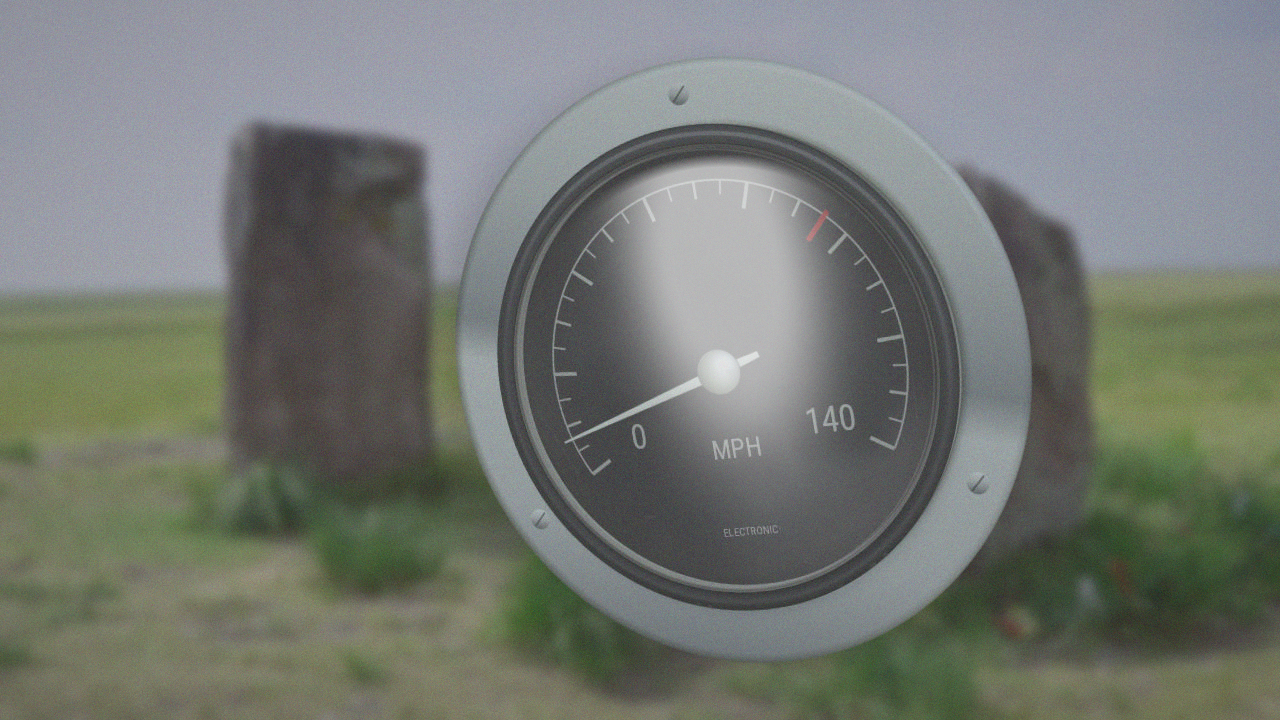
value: **7.5** mph
